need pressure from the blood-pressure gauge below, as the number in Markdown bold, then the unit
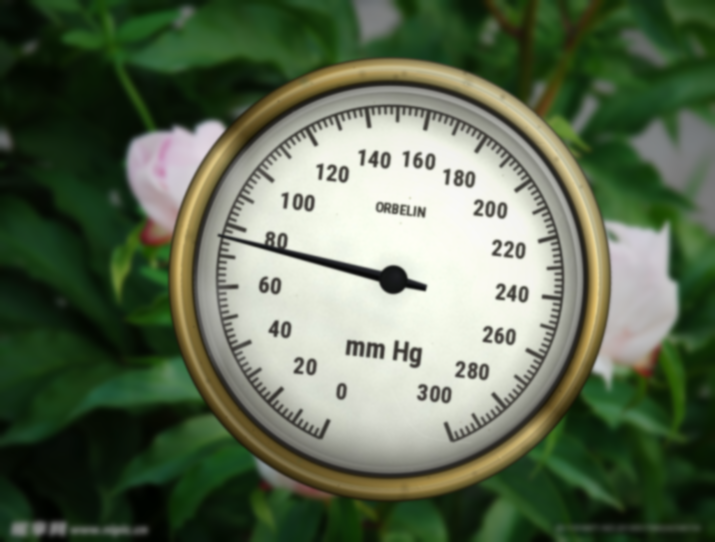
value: **76** mmHg
